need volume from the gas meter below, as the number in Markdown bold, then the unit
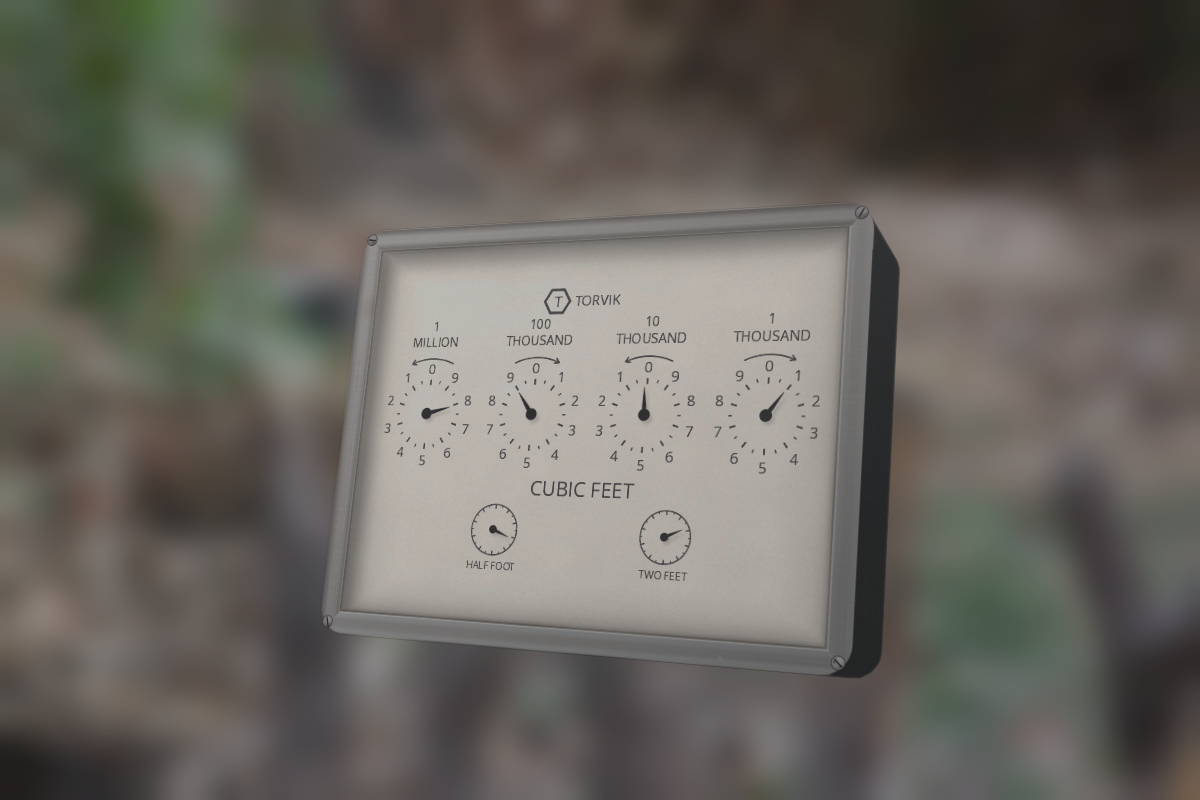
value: **790100** ft³
